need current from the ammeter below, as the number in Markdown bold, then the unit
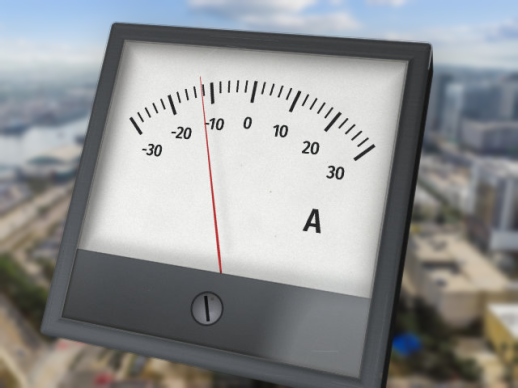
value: **-12** A
